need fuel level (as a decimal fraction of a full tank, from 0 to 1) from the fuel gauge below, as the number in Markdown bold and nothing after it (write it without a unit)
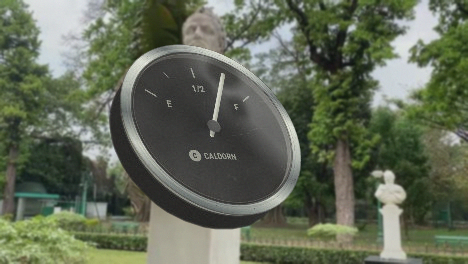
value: **0.75**
